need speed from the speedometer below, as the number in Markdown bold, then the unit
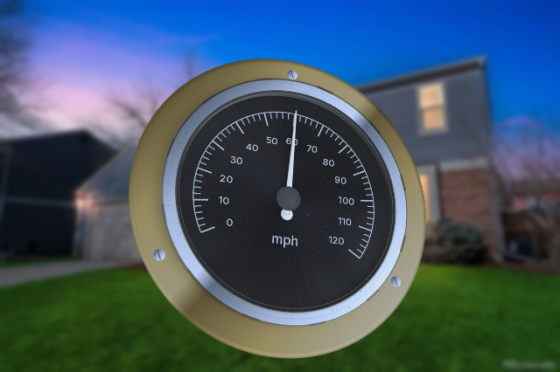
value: **60** mph
